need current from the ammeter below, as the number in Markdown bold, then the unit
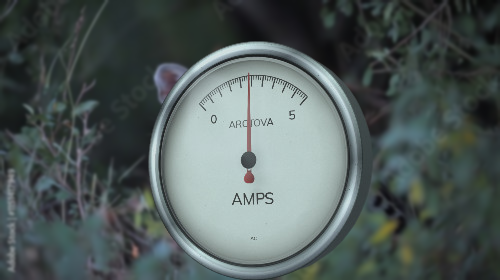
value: **2.5** A
